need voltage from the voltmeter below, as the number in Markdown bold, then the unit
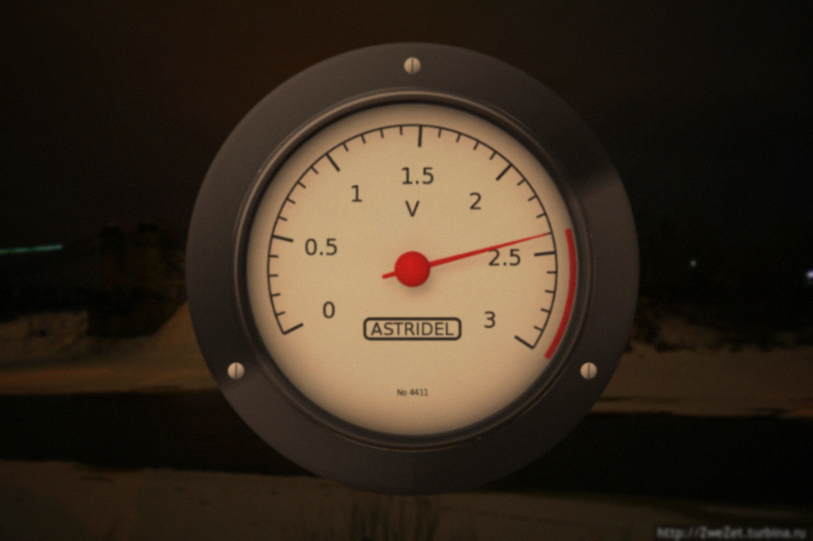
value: **2.4** V
